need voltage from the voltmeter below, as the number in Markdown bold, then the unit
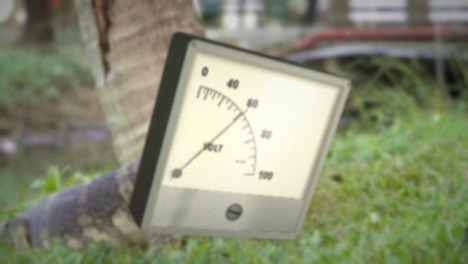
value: **60** V
